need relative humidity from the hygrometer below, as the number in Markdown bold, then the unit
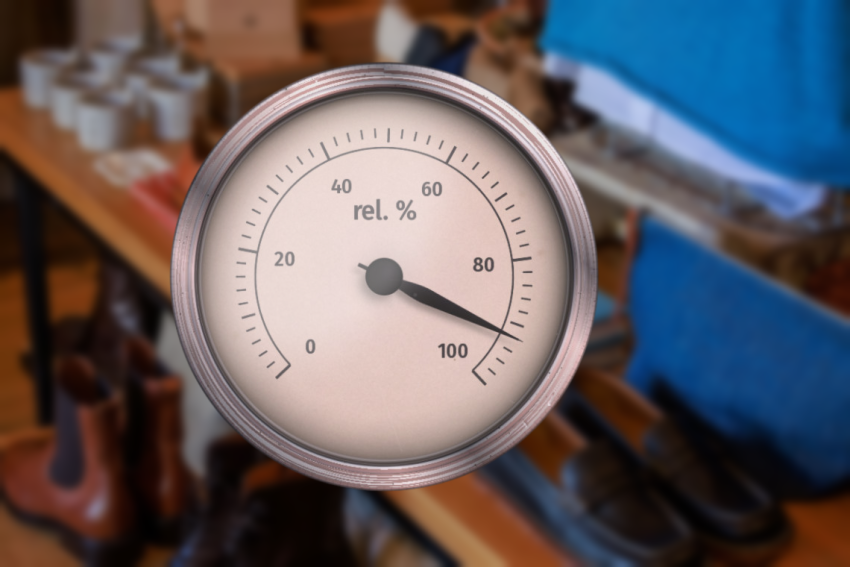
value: **92** %
